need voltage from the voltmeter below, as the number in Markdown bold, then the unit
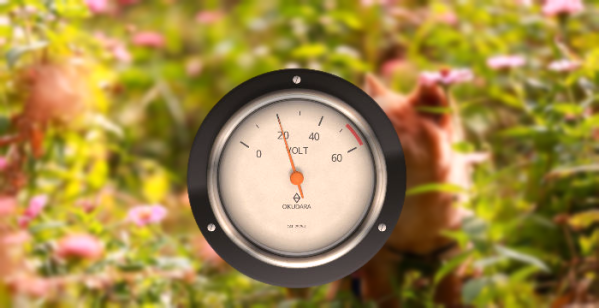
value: **20** V
